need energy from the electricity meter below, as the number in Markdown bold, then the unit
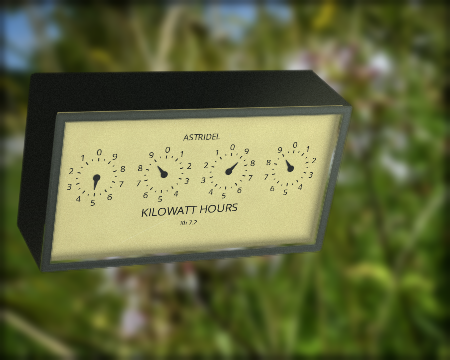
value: **4889** kWh
